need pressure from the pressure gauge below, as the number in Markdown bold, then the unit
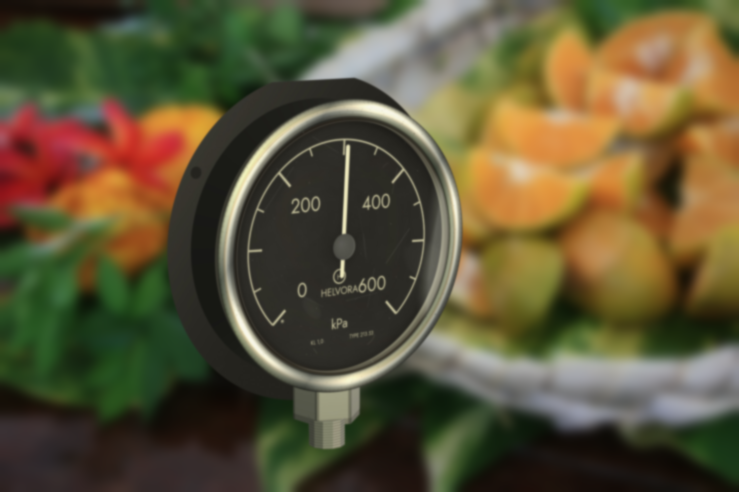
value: **300** kPa
